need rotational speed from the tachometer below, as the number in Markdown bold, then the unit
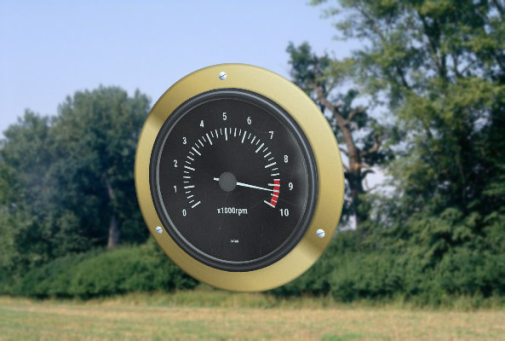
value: **9250** rpm
